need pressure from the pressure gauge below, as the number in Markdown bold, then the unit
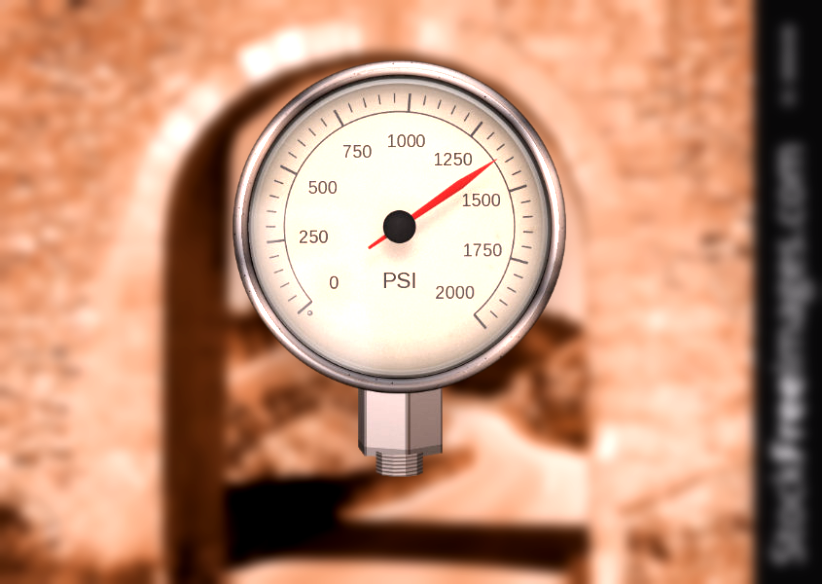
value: **1375** psi
